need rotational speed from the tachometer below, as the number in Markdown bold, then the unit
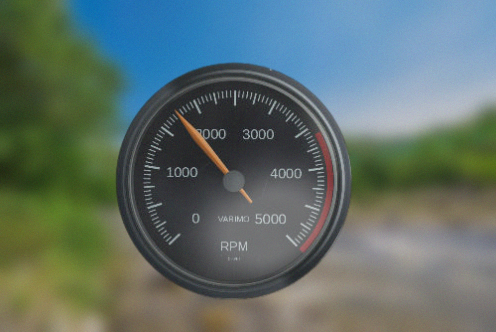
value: **1750** rpm
